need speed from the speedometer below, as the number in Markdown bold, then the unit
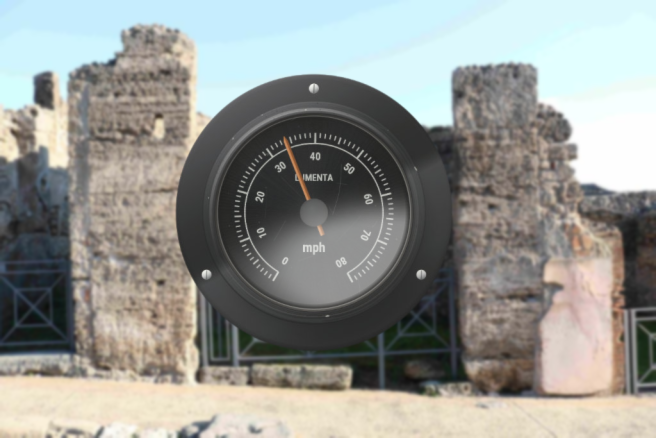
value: **34** mph
